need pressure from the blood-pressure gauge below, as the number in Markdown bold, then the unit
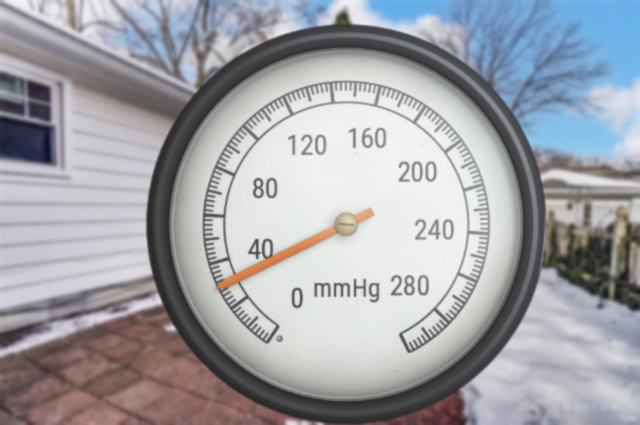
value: **30** mmHg
